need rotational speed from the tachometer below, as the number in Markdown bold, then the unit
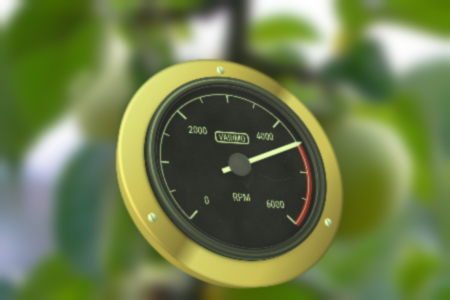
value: **4500** rpm
